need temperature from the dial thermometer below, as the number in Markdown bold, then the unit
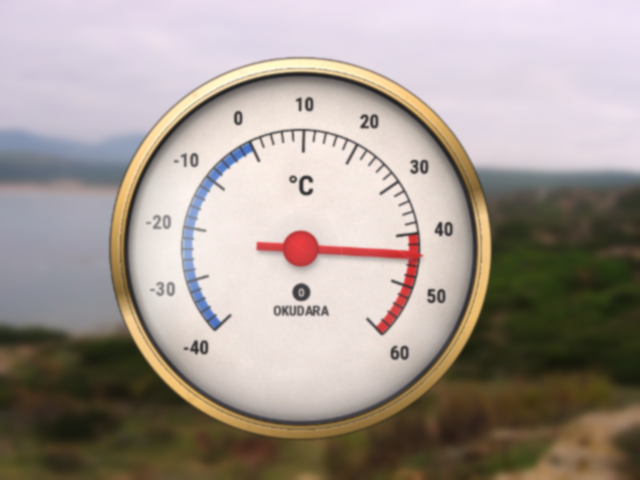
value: **44** °C
